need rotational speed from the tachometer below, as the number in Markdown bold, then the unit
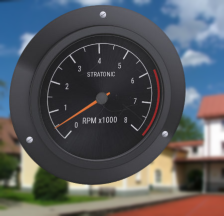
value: **500** rpm
